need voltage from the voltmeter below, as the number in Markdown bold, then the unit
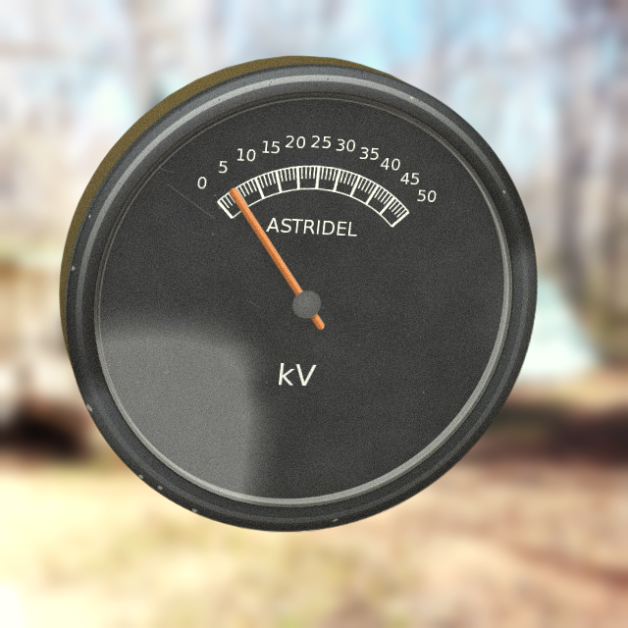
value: **4** kV
